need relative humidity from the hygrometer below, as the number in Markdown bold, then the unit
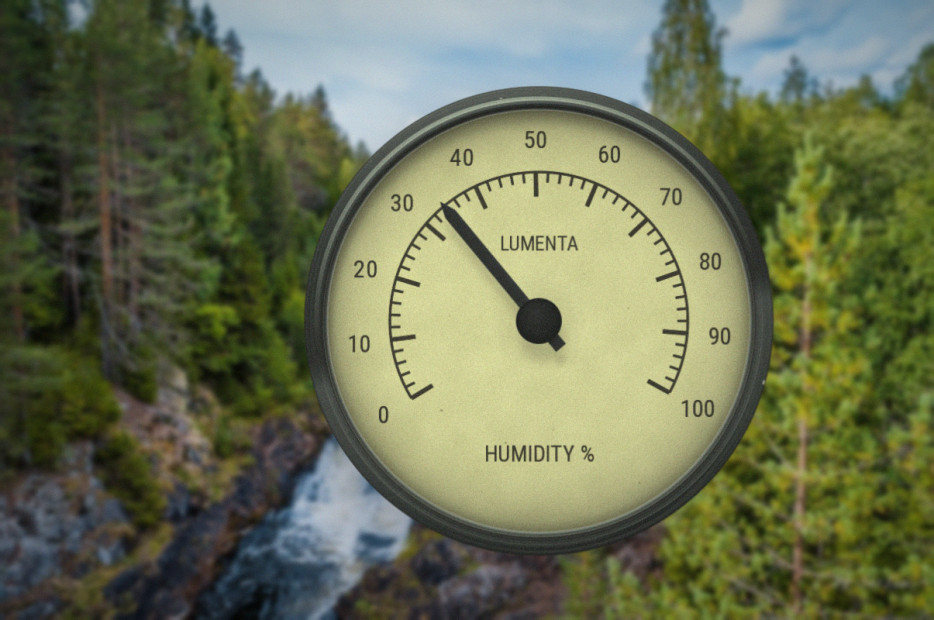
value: **34** %
